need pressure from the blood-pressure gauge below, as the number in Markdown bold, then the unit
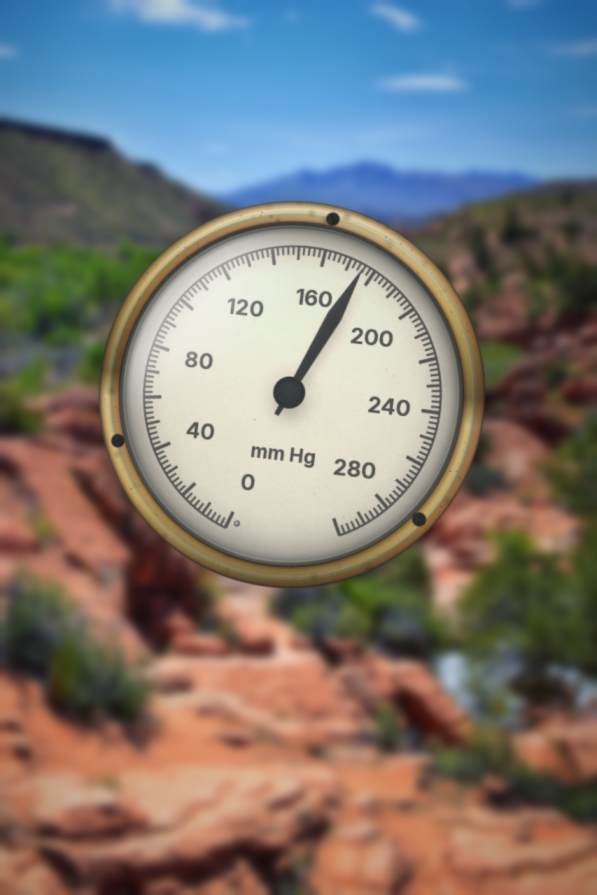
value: **176** mmHg
